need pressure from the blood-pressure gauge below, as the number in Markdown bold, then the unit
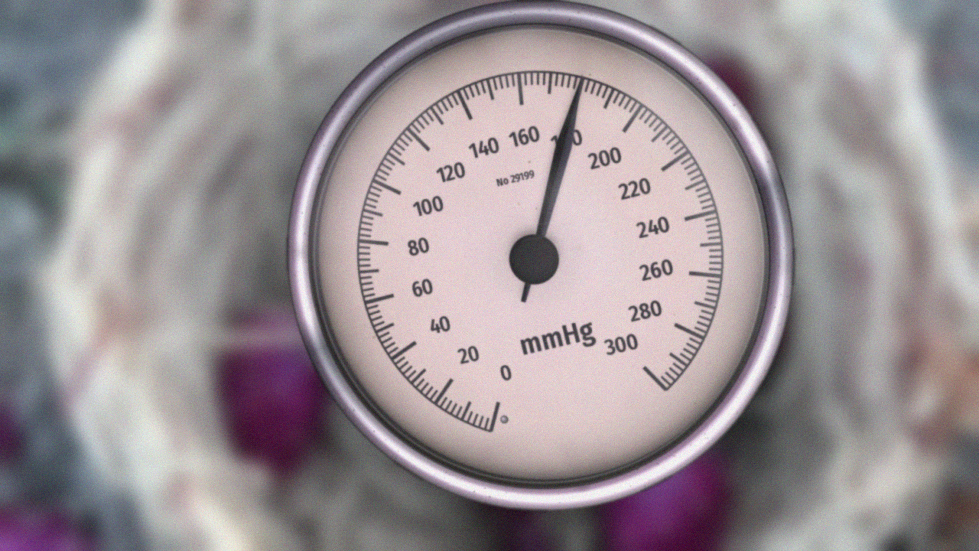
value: **180** mmHg
